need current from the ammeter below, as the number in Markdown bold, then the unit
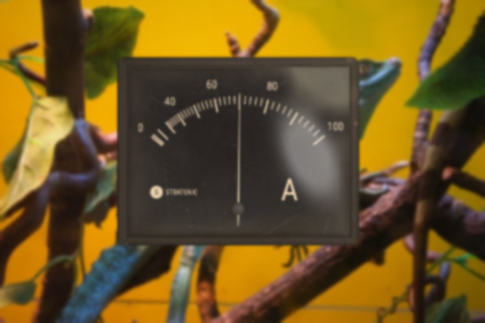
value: **70** A
